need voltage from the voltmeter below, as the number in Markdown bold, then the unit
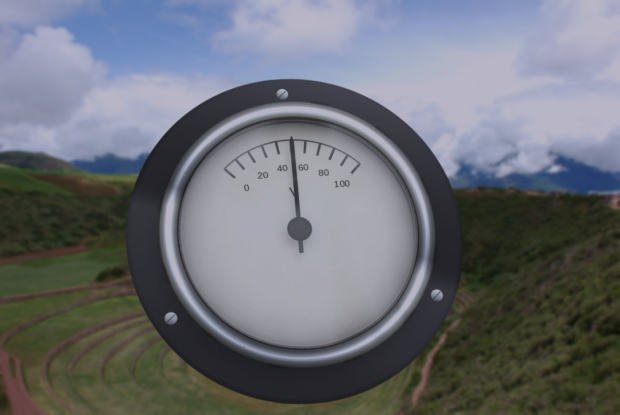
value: **50** V
